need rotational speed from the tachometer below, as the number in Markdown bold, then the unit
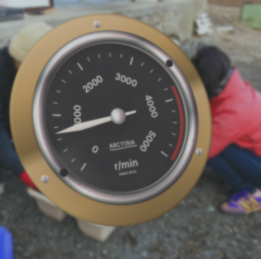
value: **700** rpm
